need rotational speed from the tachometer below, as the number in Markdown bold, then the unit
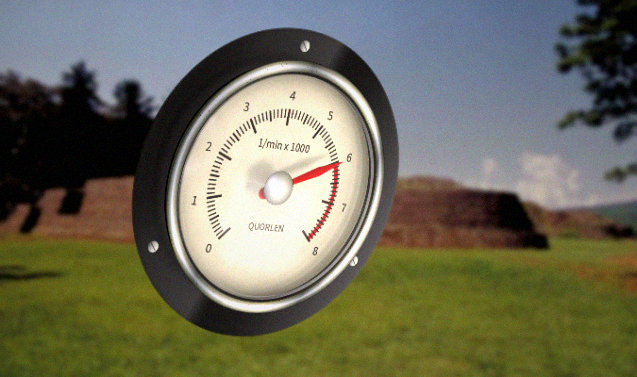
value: **6000** rpm
